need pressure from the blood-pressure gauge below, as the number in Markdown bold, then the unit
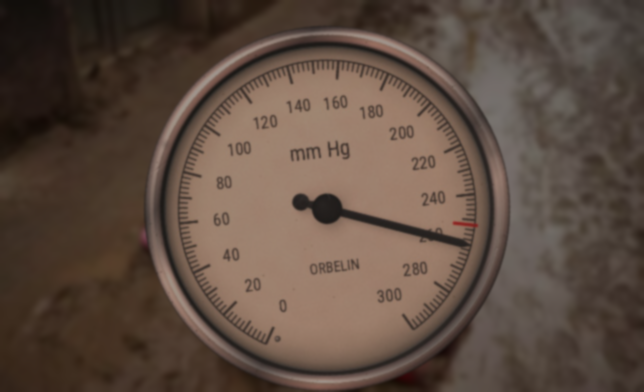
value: **260** mmHg
